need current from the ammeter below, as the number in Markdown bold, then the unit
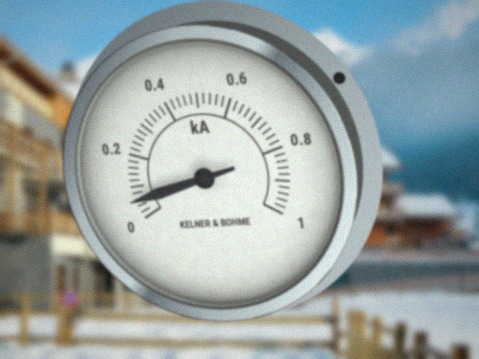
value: **0.06** kA
